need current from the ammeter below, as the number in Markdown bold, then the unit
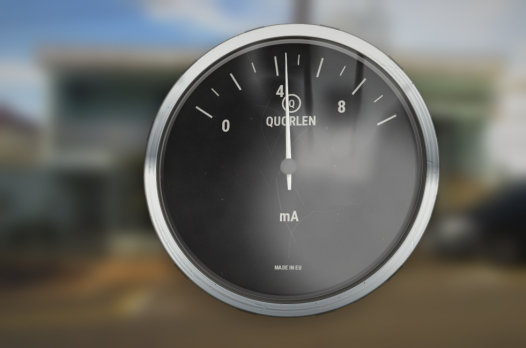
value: **4.5** mA
